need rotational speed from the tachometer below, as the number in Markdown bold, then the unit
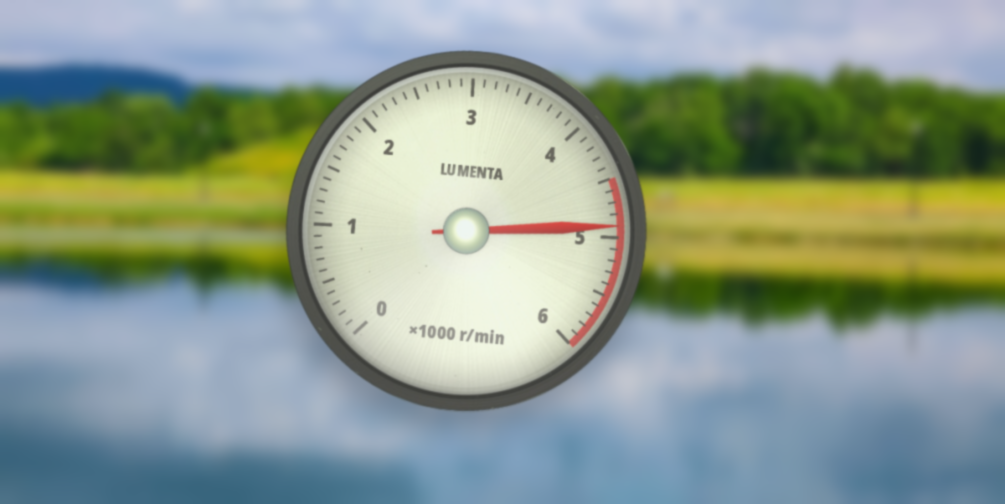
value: **4900** rpm
